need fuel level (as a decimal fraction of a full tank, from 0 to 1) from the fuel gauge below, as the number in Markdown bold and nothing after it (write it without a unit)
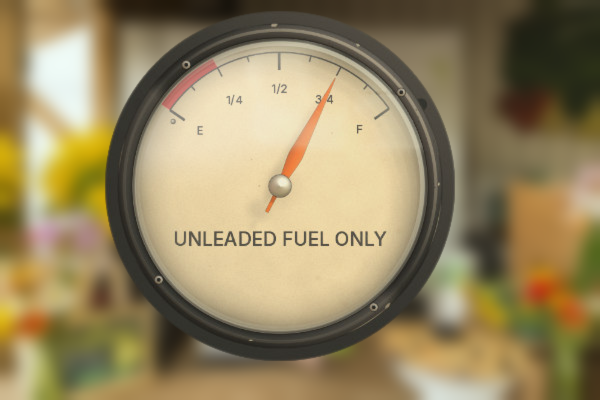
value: **0.75**
